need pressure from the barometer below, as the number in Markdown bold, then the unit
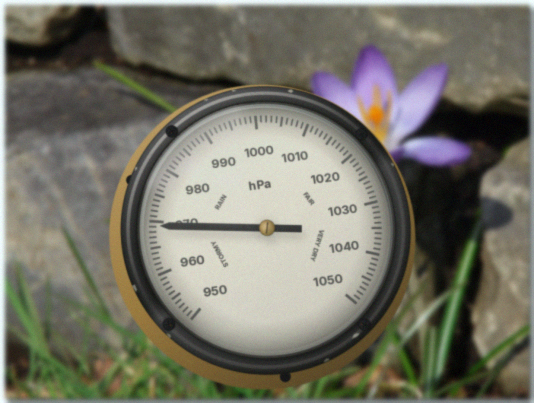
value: **969** hPa
